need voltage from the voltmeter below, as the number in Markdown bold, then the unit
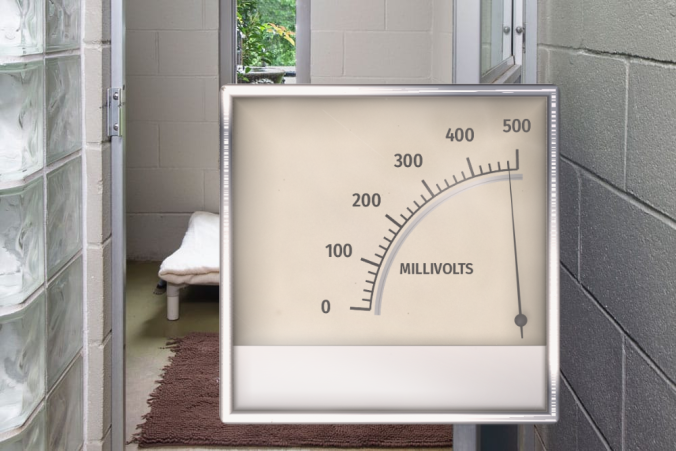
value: **480** mV
